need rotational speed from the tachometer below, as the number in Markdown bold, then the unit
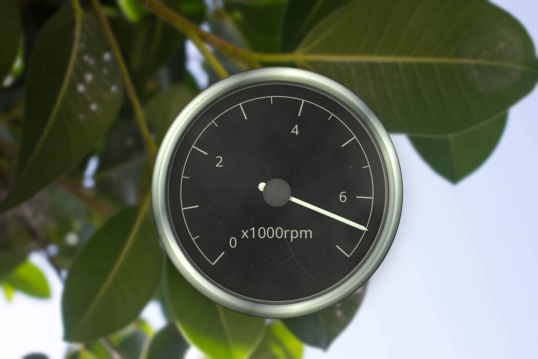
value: **6500** rpm
